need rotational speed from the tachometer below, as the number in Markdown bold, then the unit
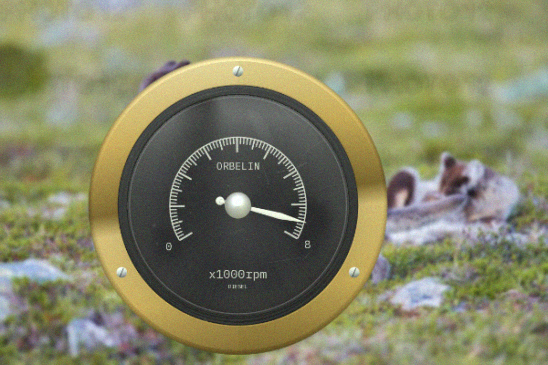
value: **7500** rpm
